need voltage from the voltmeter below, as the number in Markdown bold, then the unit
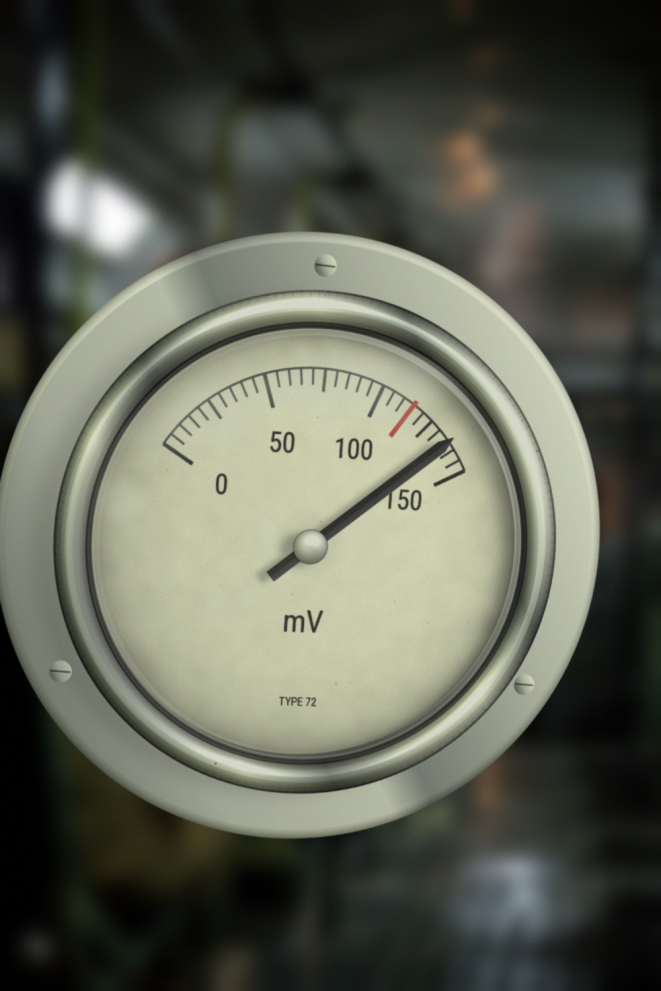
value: **135** mV
